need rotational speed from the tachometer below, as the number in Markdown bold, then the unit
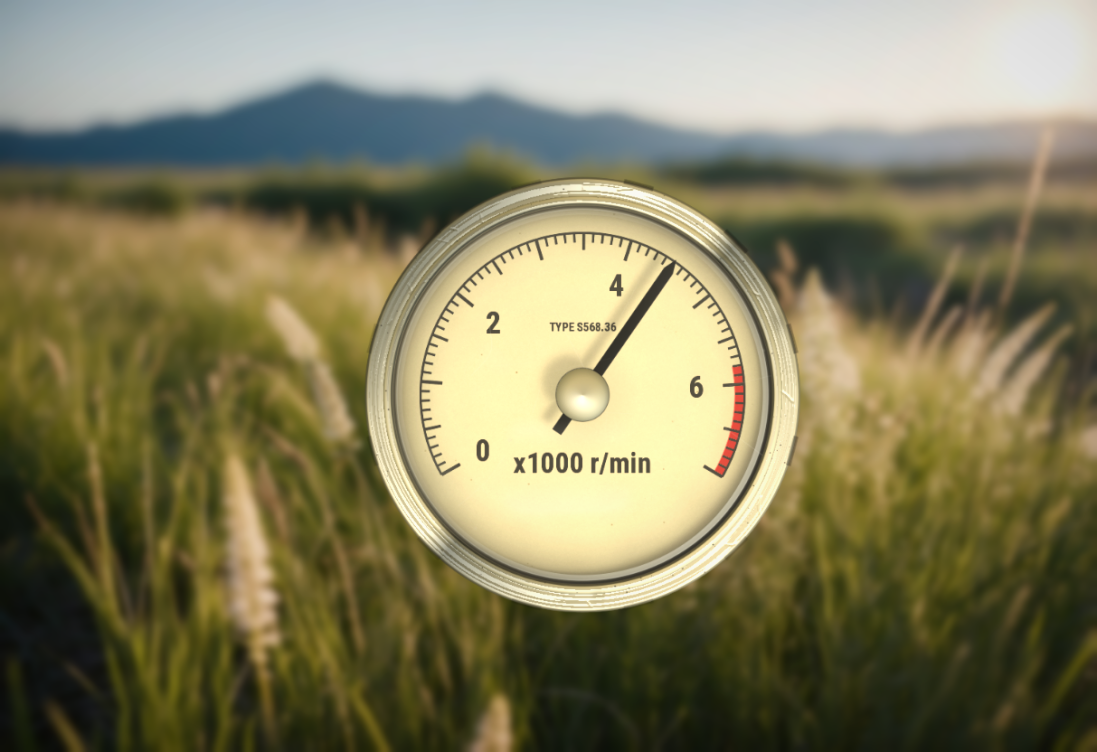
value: **4500** rpm
